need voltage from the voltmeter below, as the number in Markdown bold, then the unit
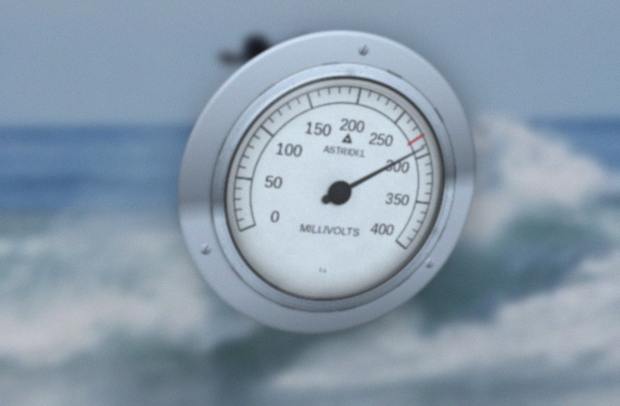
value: **290** mV
